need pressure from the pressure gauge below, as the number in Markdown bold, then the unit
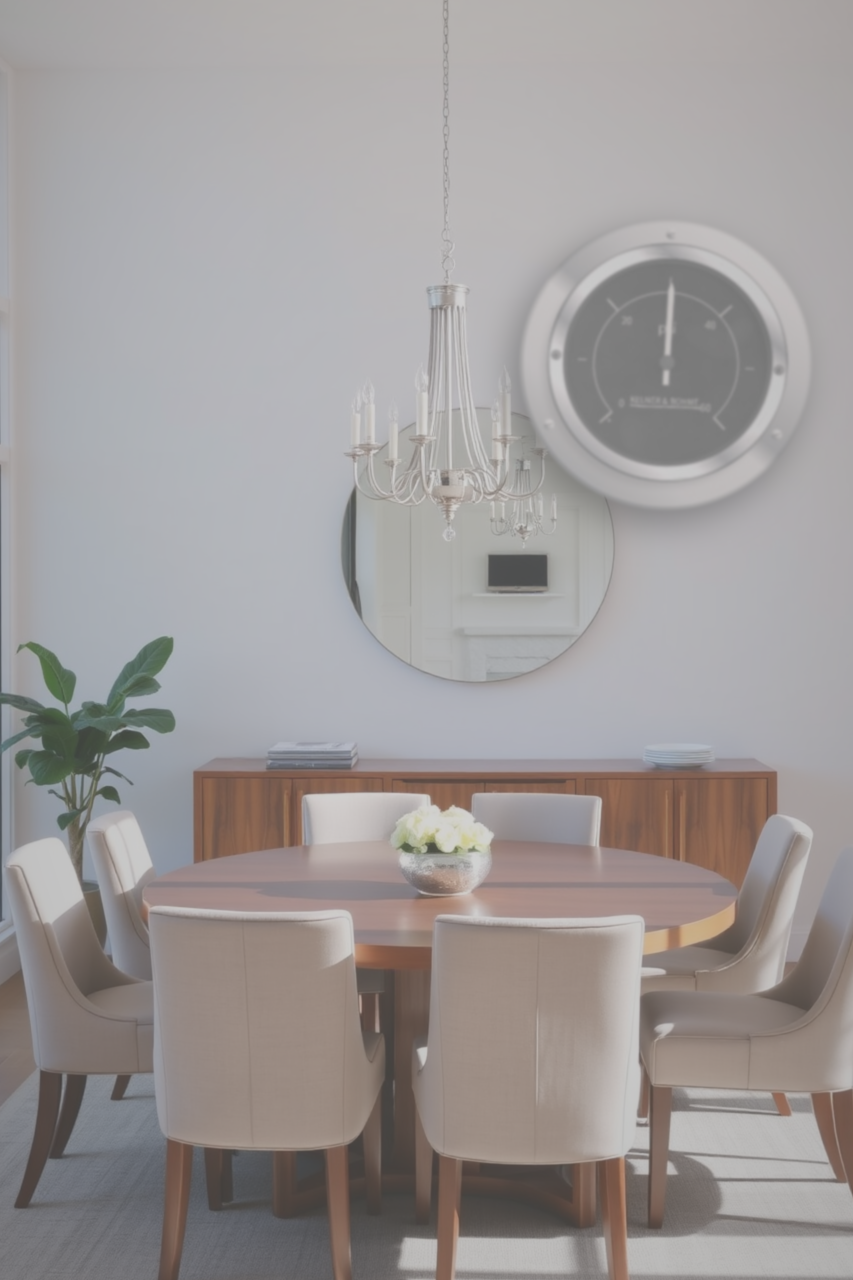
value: **30** psi
